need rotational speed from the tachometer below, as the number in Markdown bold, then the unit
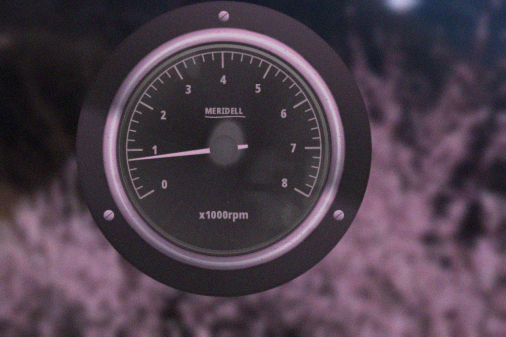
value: **800** rpm
